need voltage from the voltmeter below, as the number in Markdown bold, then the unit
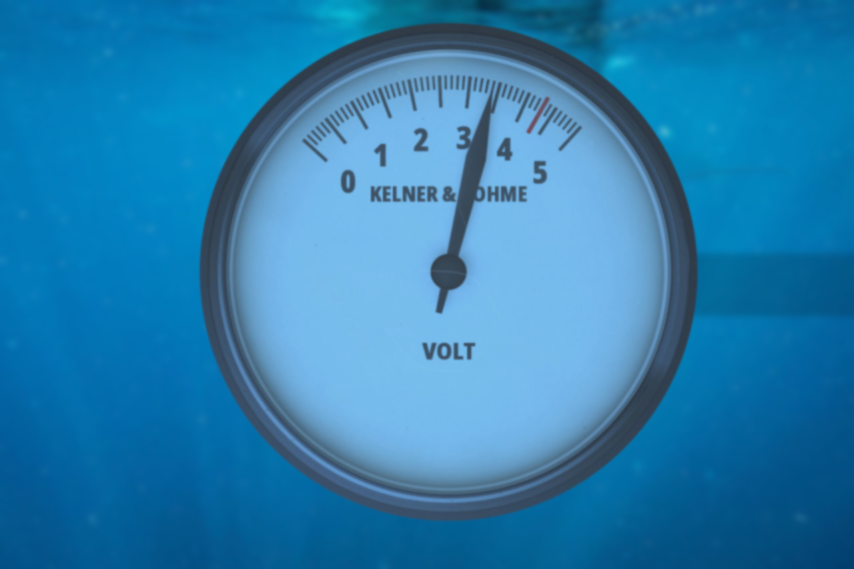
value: **3.4** V
